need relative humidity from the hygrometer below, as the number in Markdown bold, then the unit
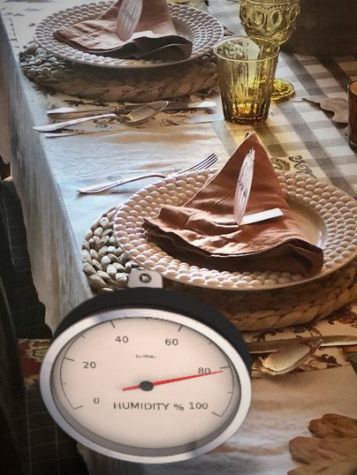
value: **80** %
